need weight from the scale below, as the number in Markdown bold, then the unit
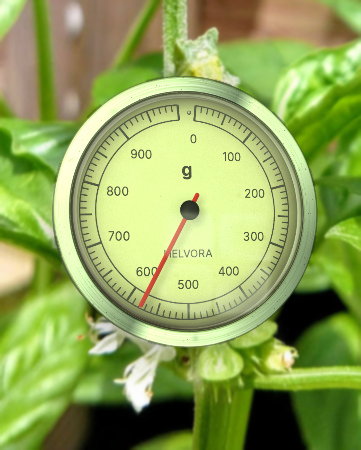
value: **580** g
